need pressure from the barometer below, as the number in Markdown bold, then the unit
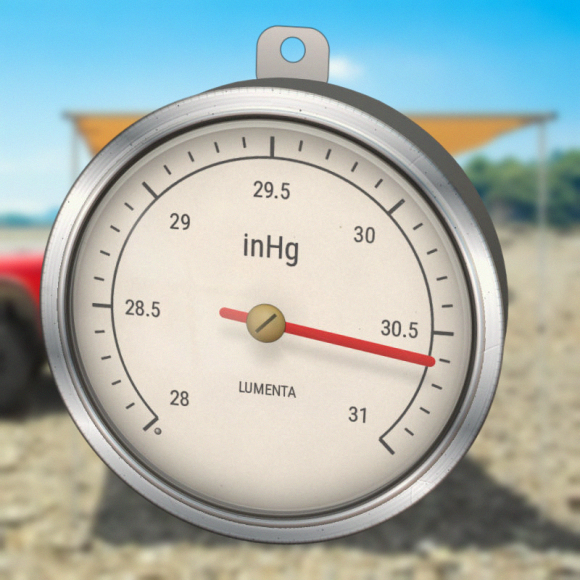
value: **30.6** inHg
